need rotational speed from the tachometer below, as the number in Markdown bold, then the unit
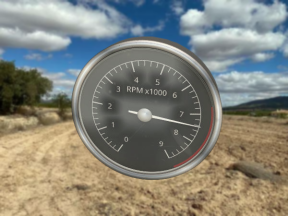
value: **7400** rpm
